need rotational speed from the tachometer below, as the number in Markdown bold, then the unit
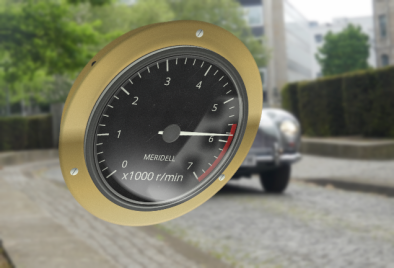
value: **5800** rpm
